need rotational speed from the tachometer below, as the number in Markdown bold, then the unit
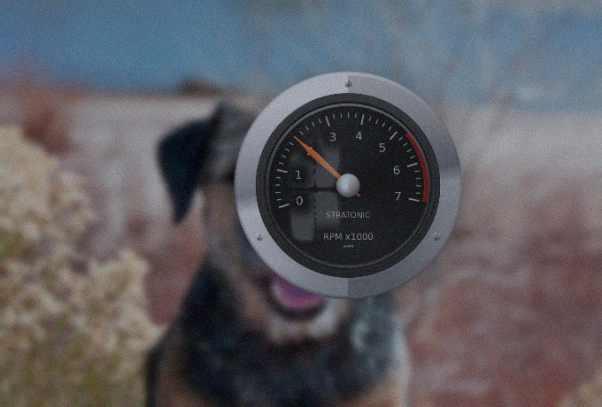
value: **2000** rpm
